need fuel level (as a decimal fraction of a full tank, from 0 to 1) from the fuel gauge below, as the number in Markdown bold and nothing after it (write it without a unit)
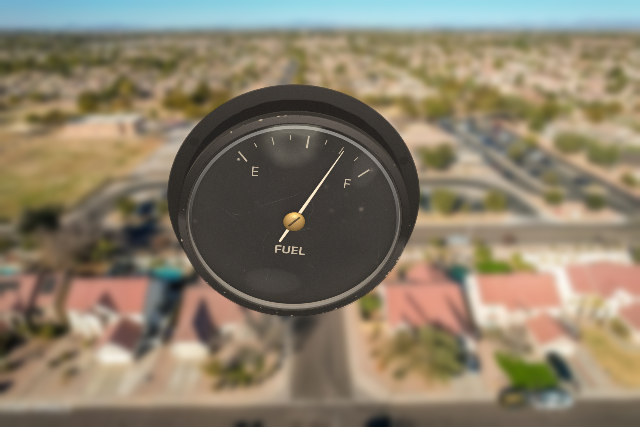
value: **0.75**
